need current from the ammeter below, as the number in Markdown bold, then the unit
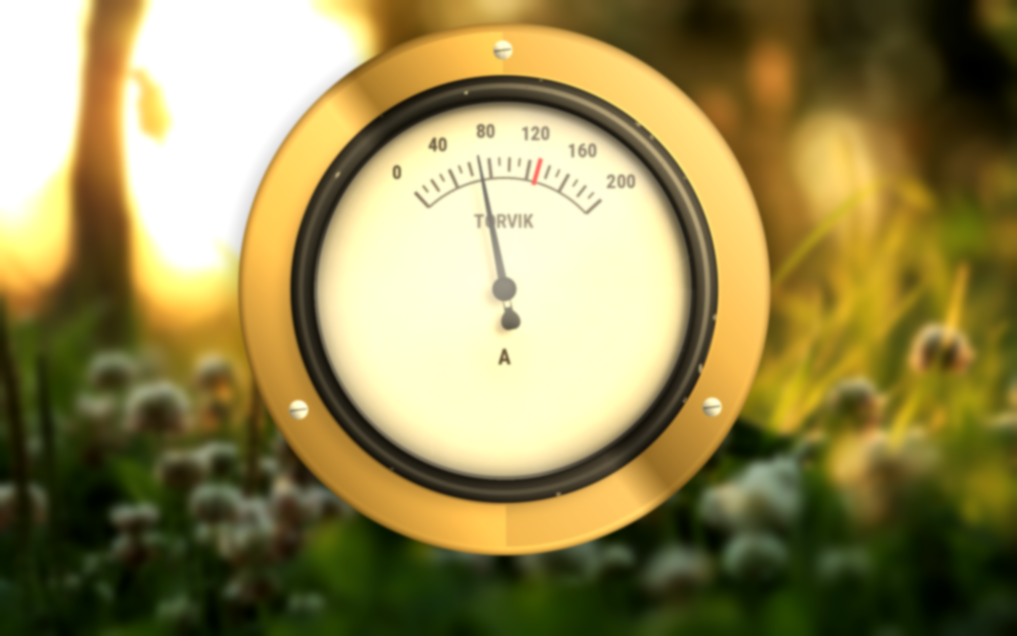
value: **70** A
